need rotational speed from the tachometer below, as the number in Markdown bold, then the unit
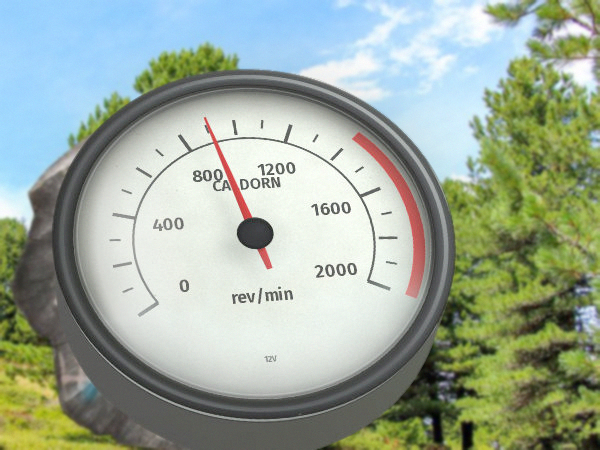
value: **900** rpm
